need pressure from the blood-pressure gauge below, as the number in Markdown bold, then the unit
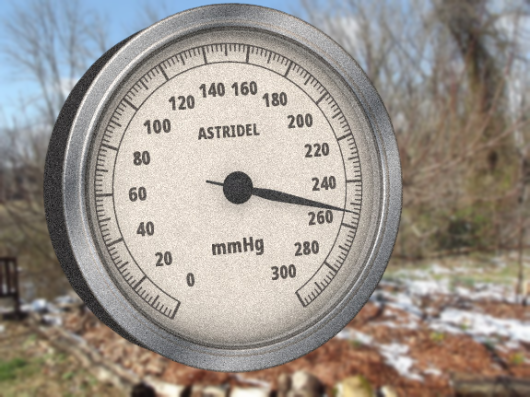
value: **254** mmHg
